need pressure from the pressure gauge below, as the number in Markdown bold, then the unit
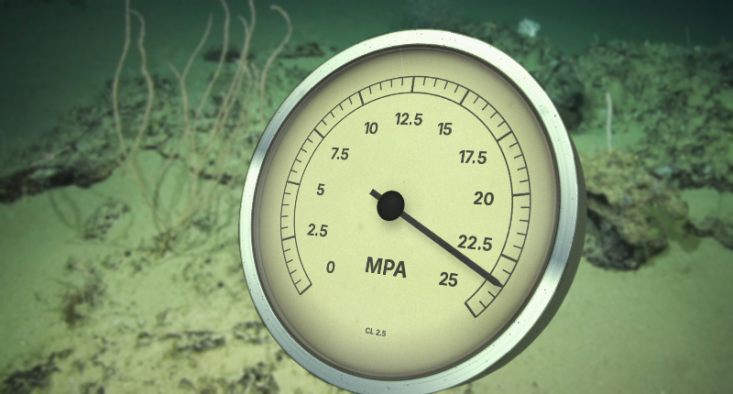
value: **23.5** MPa
